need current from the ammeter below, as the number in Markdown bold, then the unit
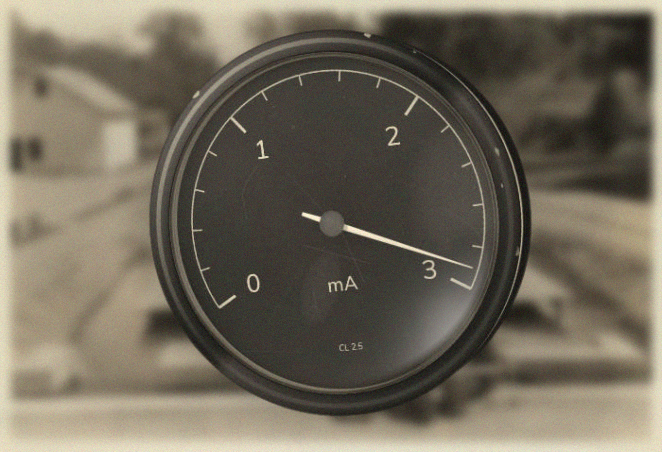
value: **2.9** mA
